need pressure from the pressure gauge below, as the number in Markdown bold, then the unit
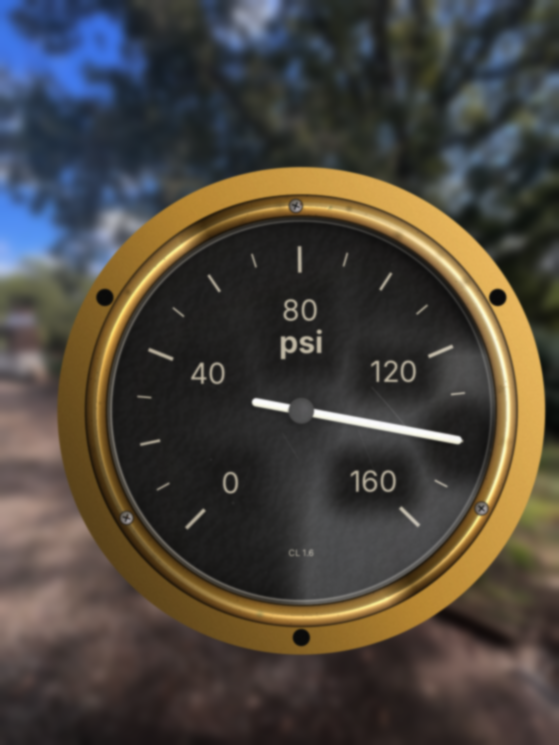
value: **140** psi
